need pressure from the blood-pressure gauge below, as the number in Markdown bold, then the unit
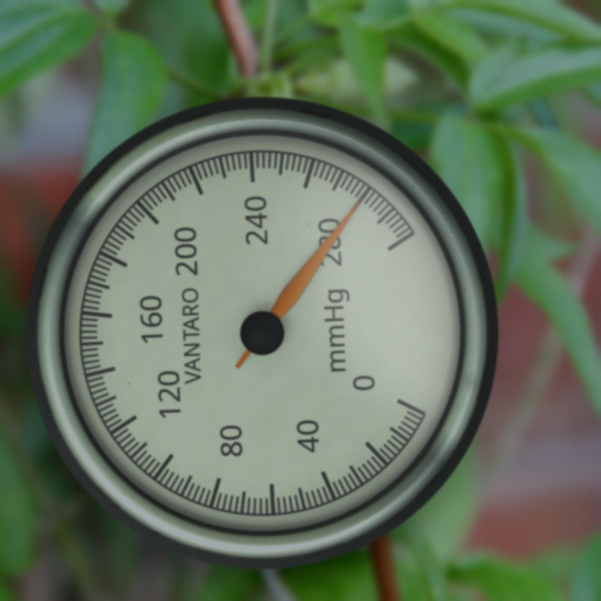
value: **280** mmHg
